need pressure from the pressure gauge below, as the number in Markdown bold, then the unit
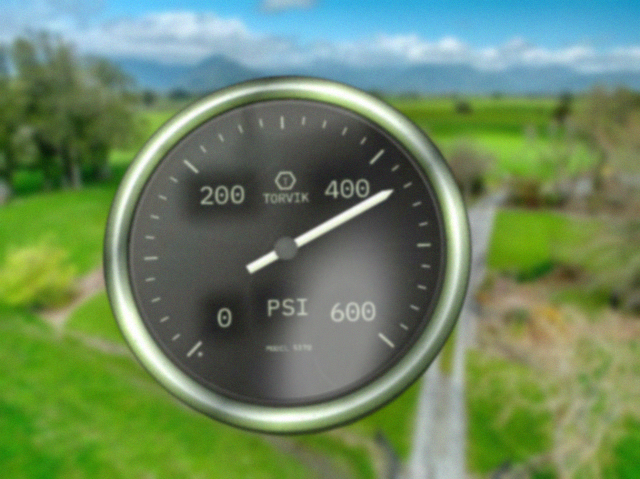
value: **440** psi
